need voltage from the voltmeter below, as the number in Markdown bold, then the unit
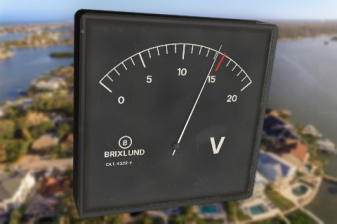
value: **14** V
